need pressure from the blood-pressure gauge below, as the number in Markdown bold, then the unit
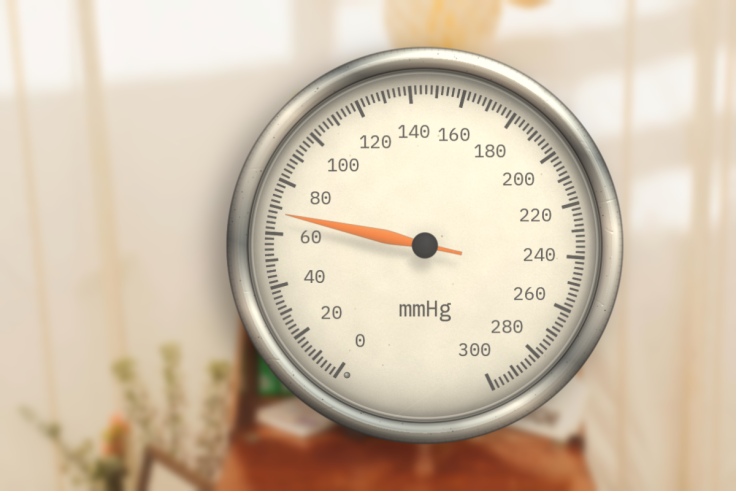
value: **68** mmHg
